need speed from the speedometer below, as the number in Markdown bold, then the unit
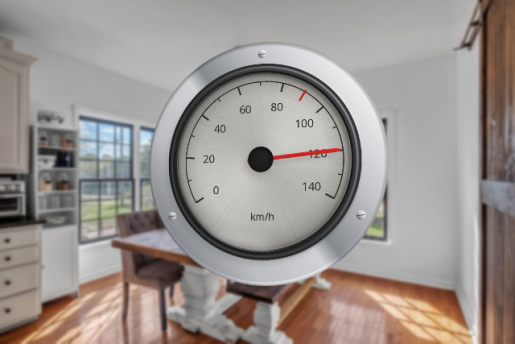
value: **120** km/h
